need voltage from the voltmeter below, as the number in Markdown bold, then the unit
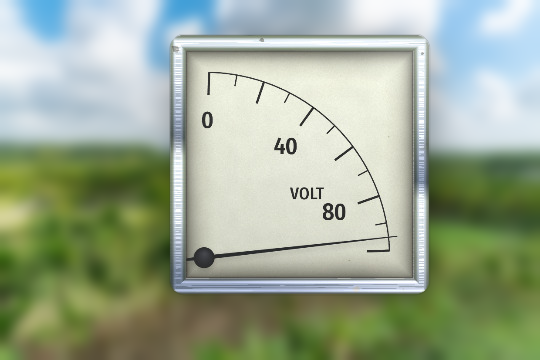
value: **95** V
